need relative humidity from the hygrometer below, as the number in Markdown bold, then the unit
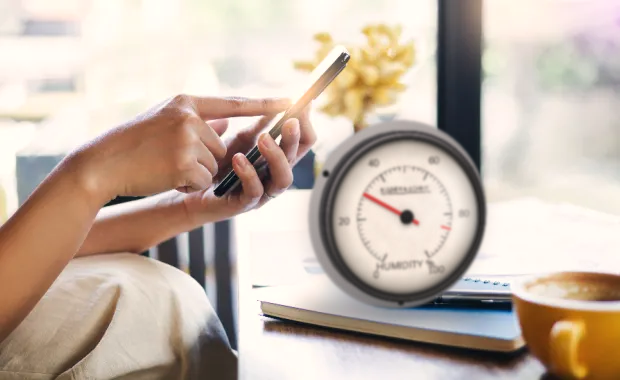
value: **30** %
